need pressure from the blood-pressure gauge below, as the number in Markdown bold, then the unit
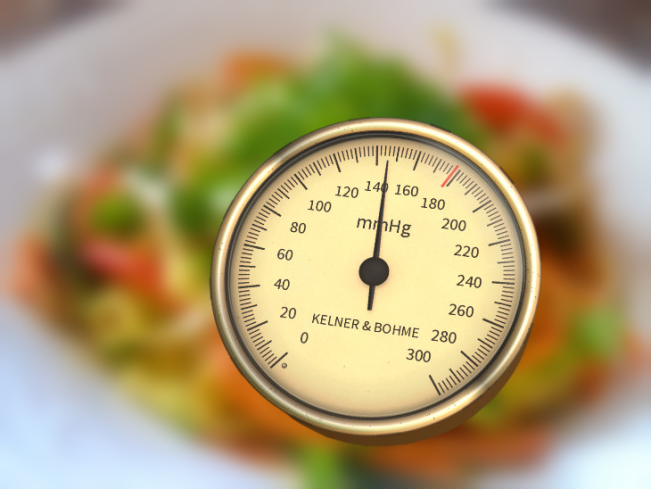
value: **146** mmHg
